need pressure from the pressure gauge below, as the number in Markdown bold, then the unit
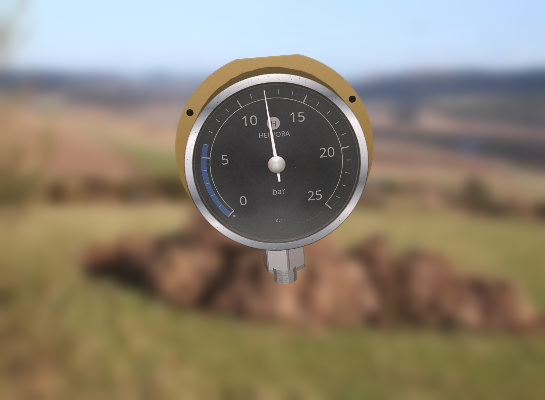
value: **12** bar
